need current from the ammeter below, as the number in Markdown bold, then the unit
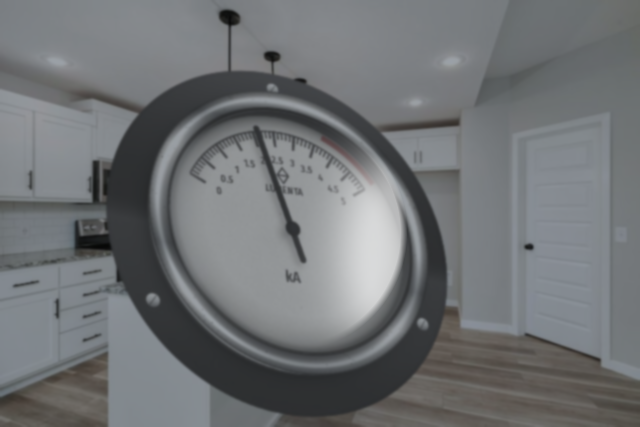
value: **2** kA
